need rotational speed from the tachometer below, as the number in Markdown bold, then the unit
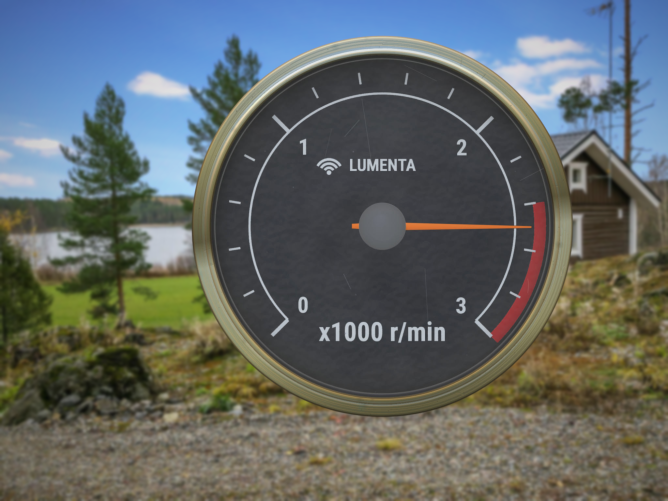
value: **2500** rpm
